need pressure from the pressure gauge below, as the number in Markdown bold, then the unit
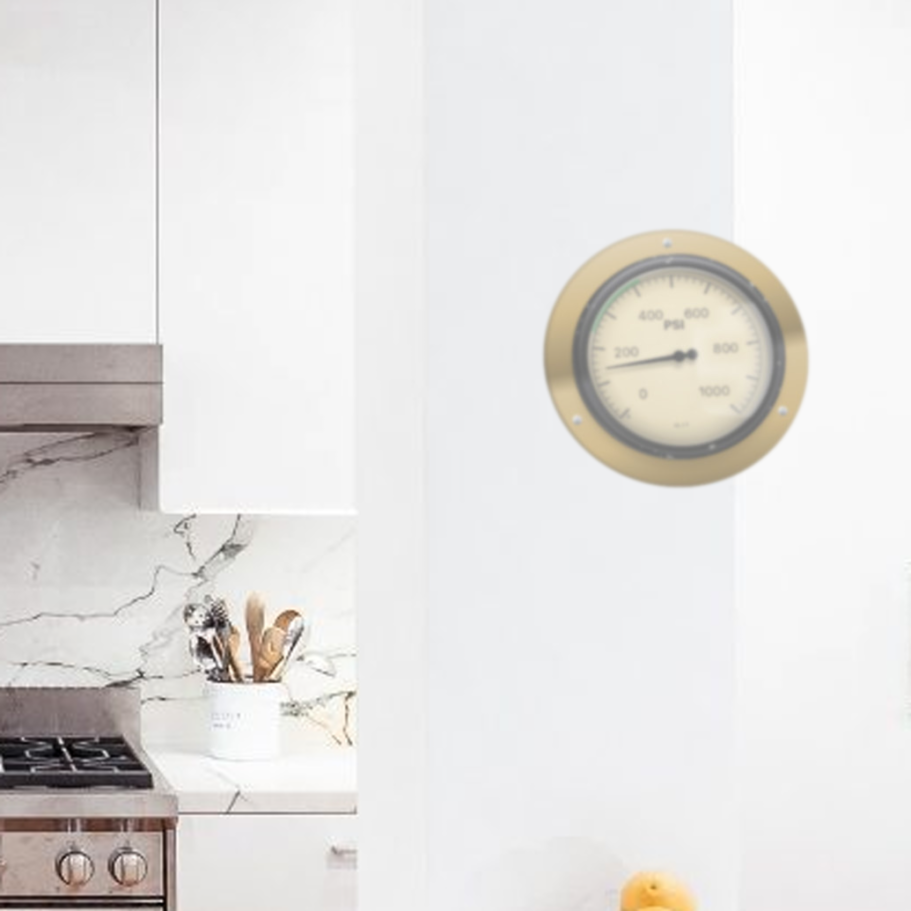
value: **140** psi
